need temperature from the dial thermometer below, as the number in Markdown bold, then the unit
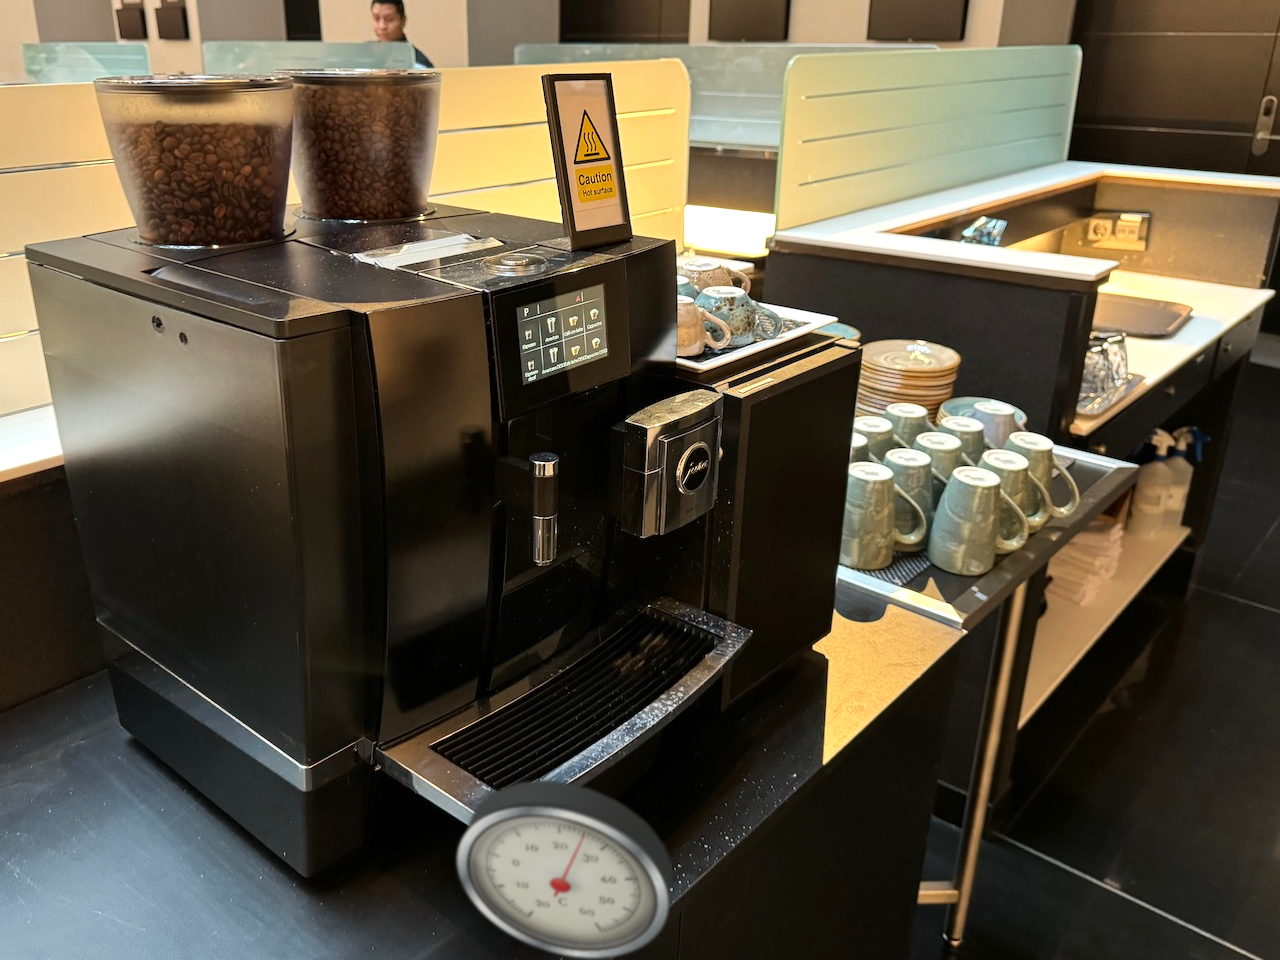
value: **25** °C
